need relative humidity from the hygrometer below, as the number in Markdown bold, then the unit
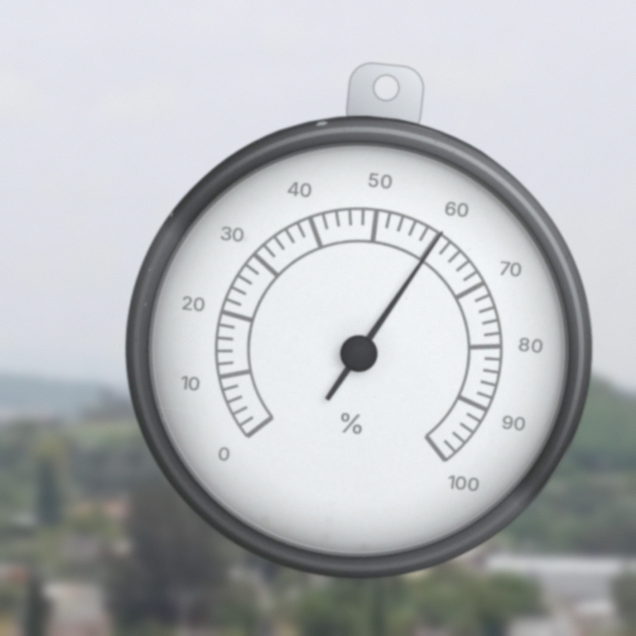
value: **60** %
